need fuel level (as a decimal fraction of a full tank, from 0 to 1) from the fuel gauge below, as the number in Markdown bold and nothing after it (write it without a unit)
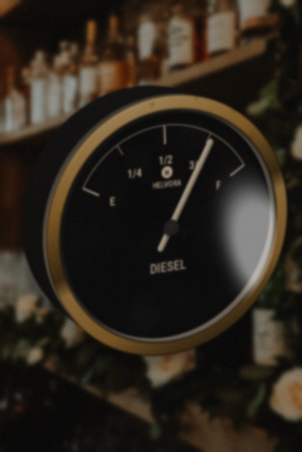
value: **0.75**
